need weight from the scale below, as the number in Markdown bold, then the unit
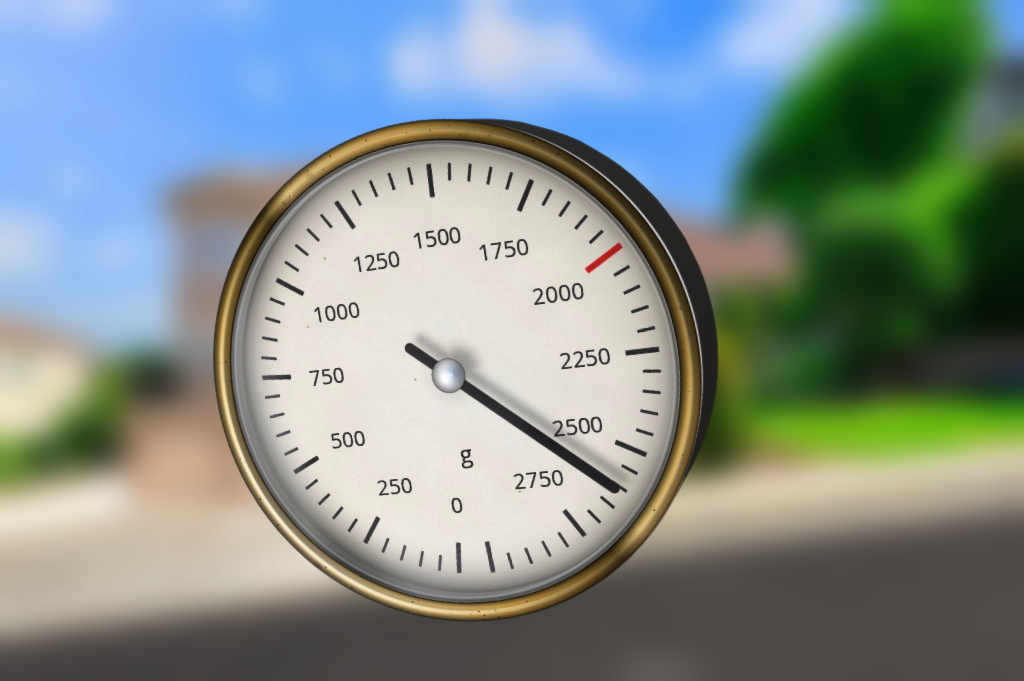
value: **2600** g
